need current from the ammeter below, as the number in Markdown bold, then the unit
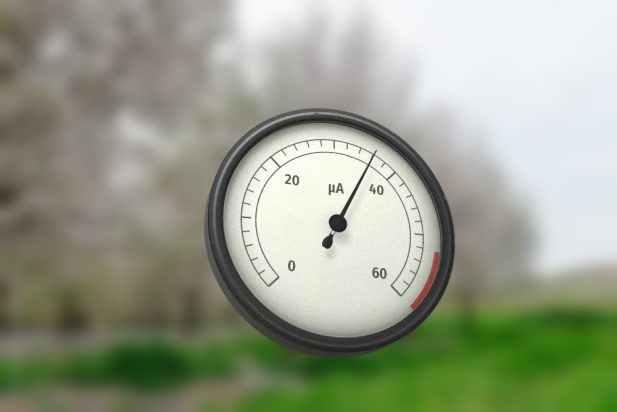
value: **36** µA
